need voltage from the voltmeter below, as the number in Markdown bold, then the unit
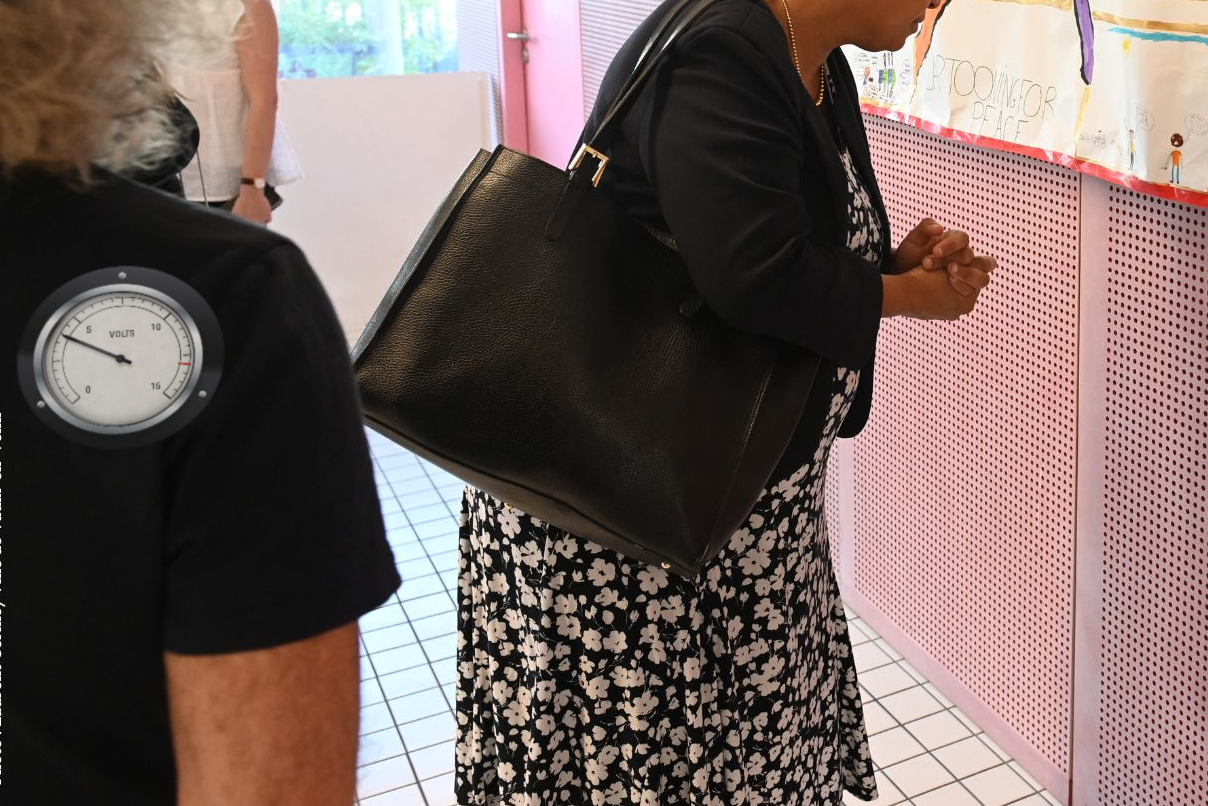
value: **4** V
